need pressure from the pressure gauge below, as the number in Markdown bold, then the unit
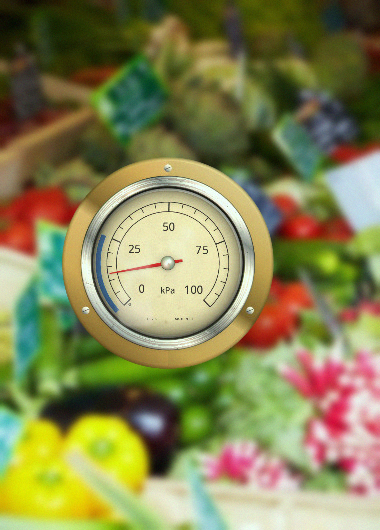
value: **12.5** kPa
